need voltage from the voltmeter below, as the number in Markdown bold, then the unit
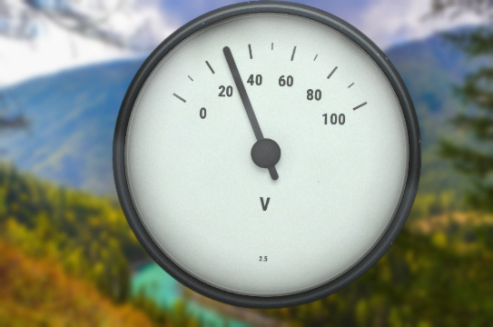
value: **30** V
